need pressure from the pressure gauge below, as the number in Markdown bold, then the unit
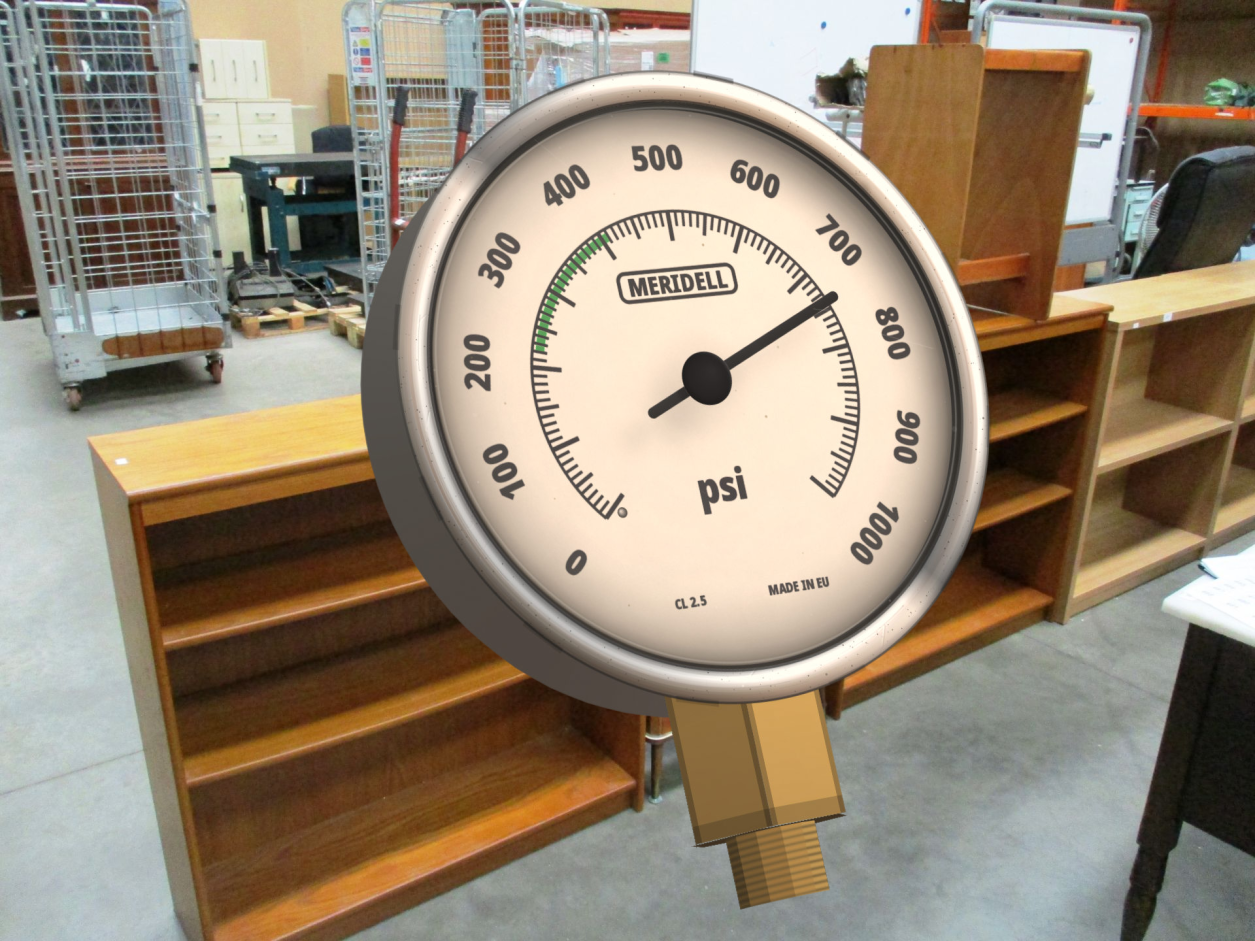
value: **740** psi
